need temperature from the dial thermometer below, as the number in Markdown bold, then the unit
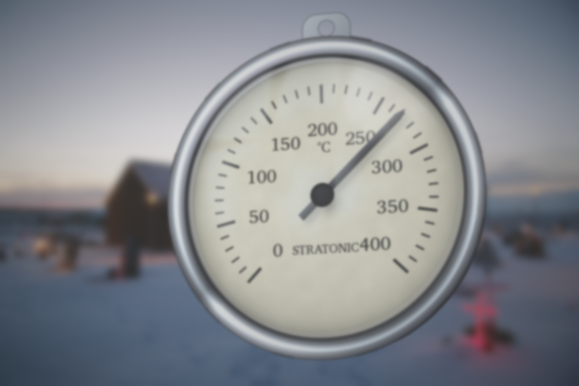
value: **270** °C
